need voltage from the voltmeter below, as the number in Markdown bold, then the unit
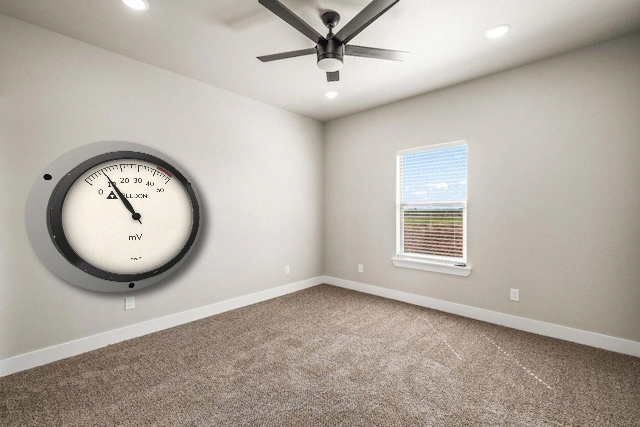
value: **10** mV
